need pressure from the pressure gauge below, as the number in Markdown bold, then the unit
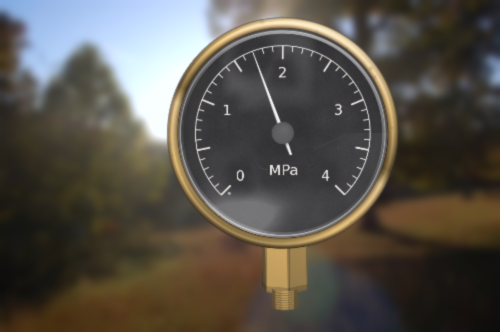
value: **1.7** MPa
